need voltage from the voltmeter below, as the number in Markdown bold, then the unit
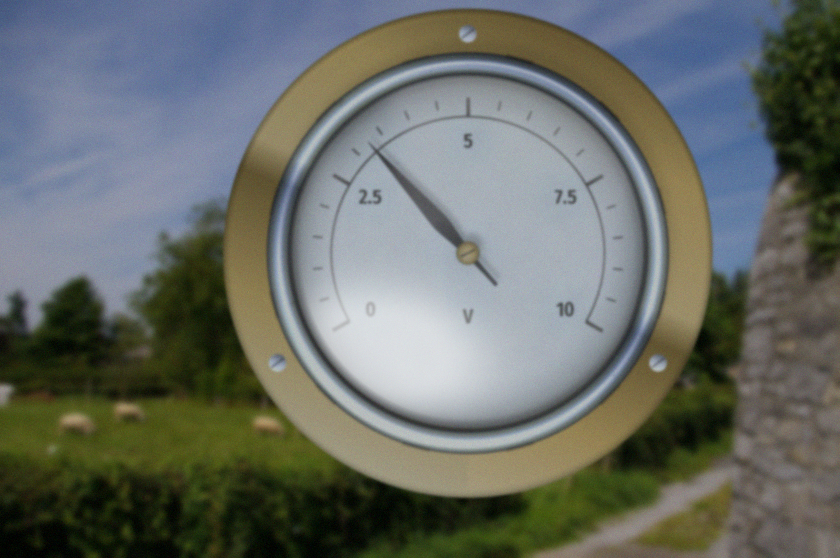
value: **3.25** V
